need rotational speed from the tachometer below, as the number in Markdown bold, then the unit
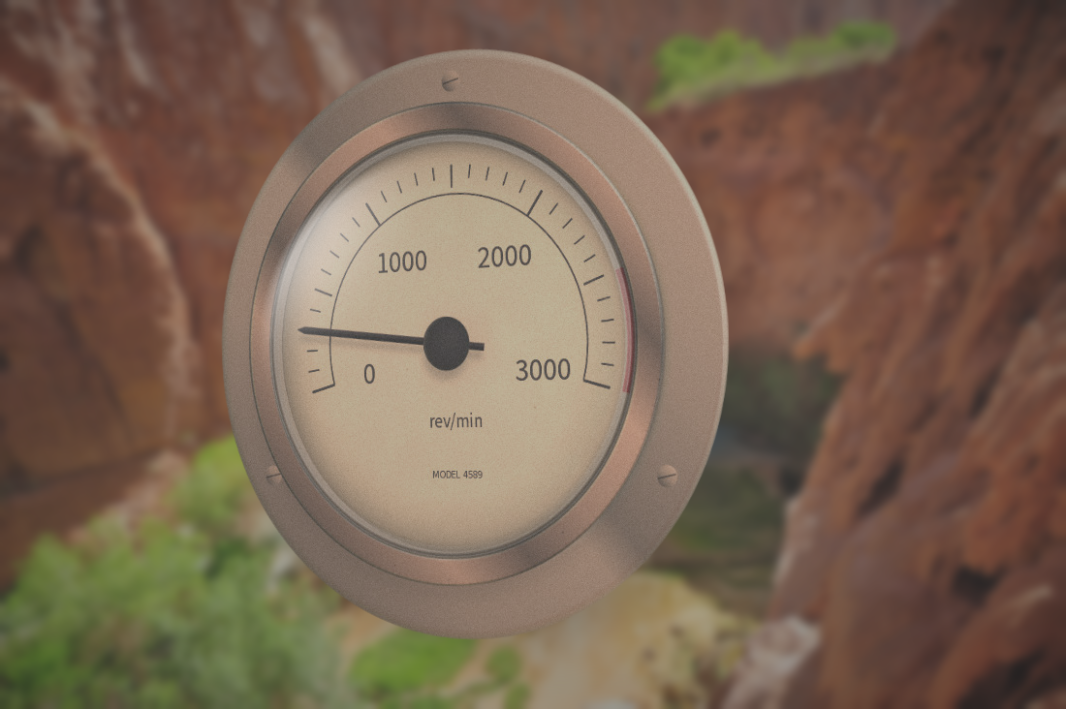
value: **300** rpm
